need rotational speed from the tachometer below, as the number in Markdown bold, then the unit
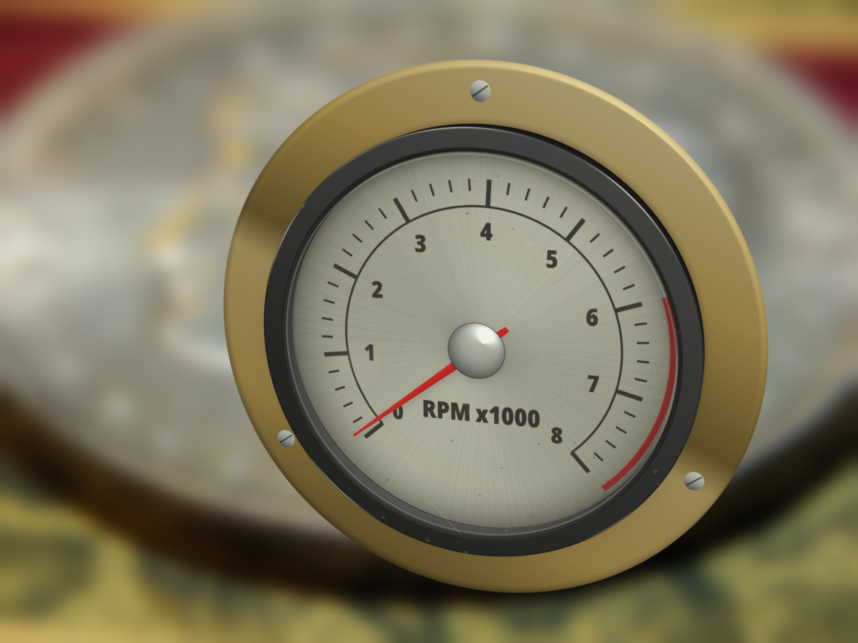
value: **100** rpm
